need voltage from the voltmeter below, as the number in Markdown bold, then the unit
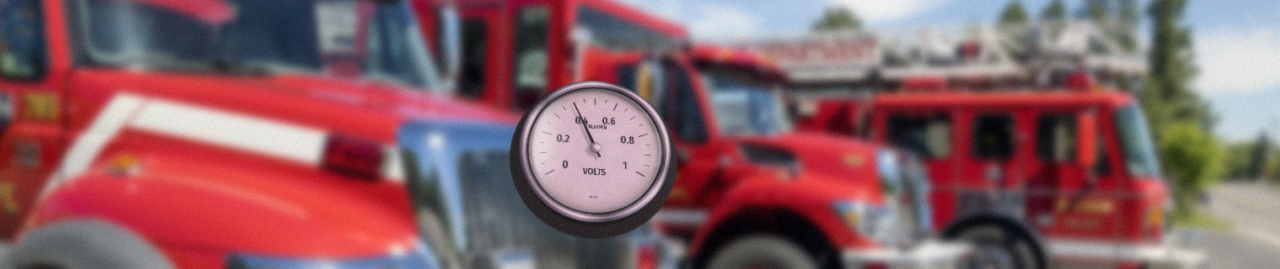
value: **0.4** V
